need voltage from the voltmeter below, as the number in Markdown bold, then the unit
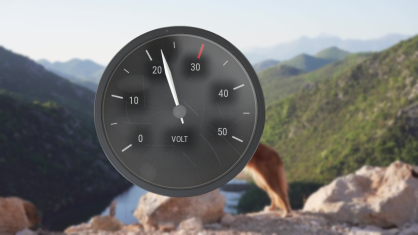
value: **22.5** V
